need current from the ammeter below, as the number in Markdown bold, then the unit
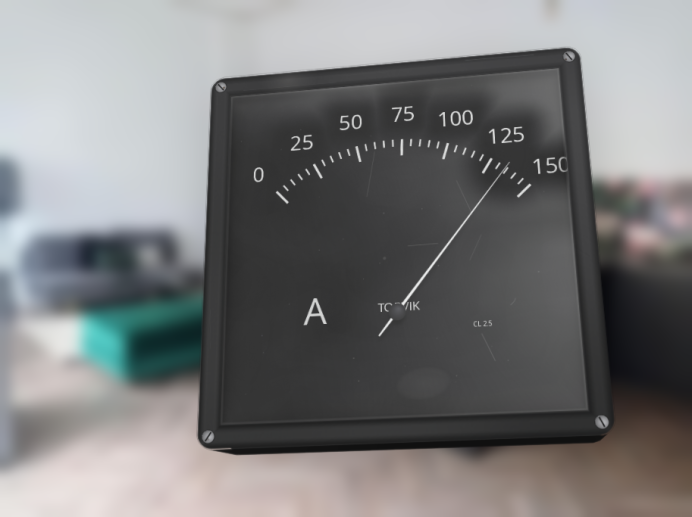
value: **135** A
